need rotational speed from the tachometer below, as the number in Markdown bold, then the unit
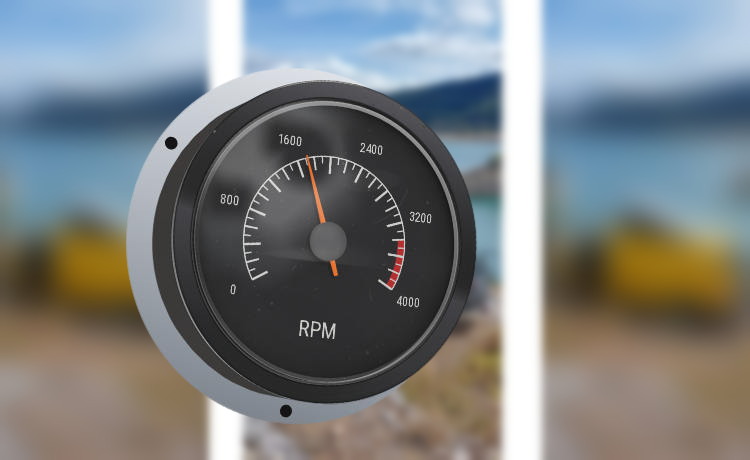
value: **1700** rpm
